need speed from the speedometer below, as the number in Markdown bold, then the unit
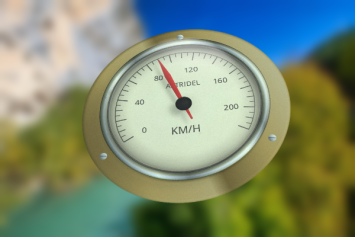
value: **90** km/h
